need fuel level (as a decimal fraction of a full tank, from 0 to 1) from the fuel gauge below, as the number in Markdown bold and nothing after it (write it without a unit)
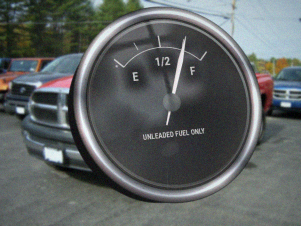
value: **0.75**
